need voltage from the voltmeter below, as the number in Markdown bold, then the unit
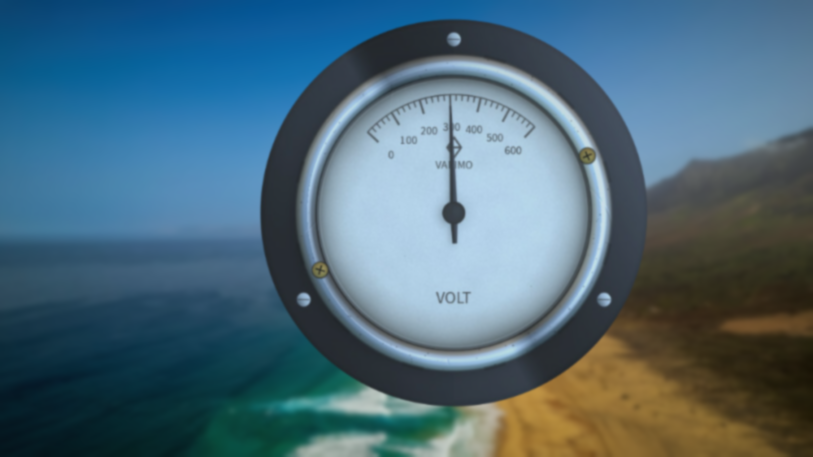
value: **300** V
